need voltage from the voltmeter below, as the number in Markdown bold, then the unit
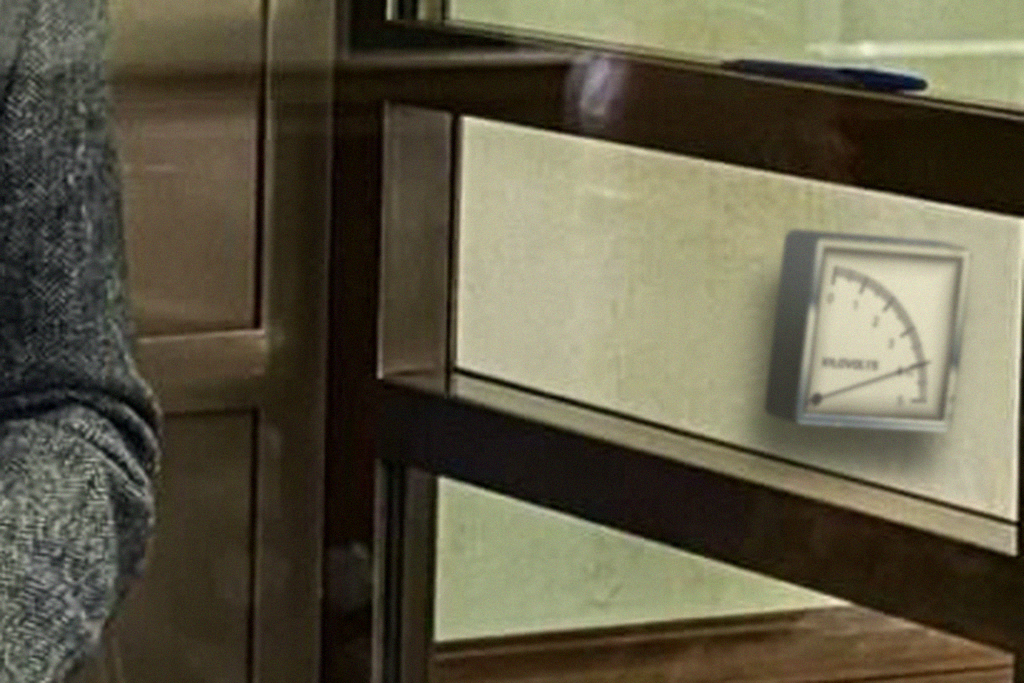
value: **4** kV
